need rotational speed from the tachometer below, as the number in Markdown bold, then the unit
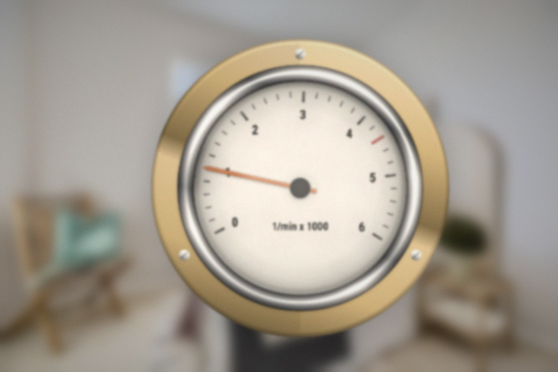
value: **1000** rpm
